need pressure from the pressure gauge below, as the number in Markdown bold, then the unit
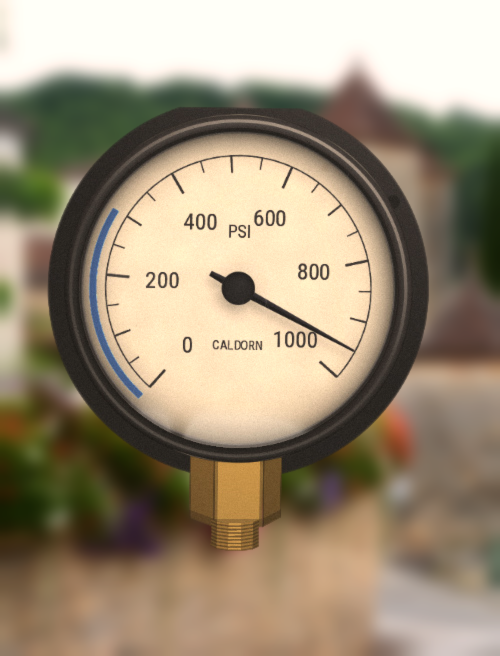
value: **950** psi
